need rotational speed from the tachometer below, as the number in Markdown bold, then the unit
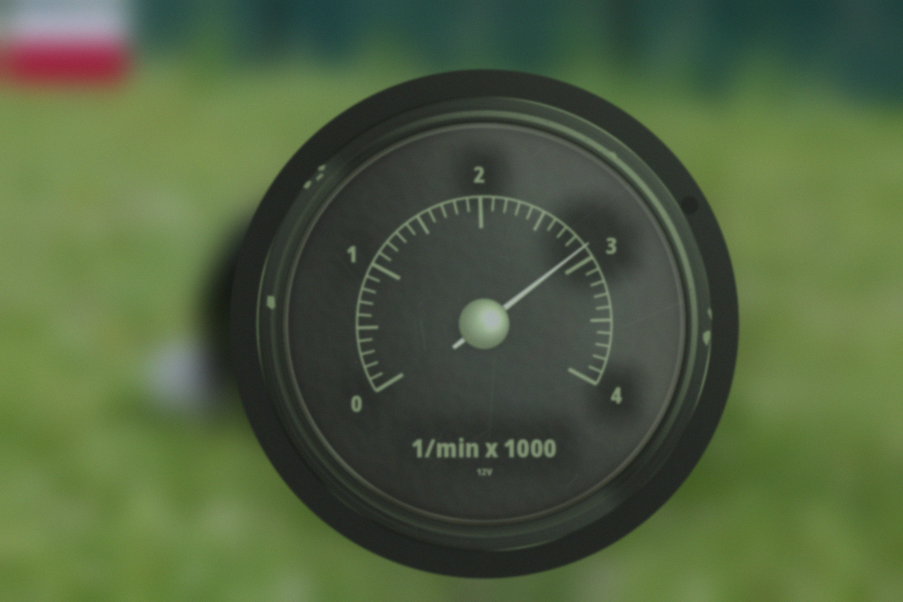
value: **2900** rpm
